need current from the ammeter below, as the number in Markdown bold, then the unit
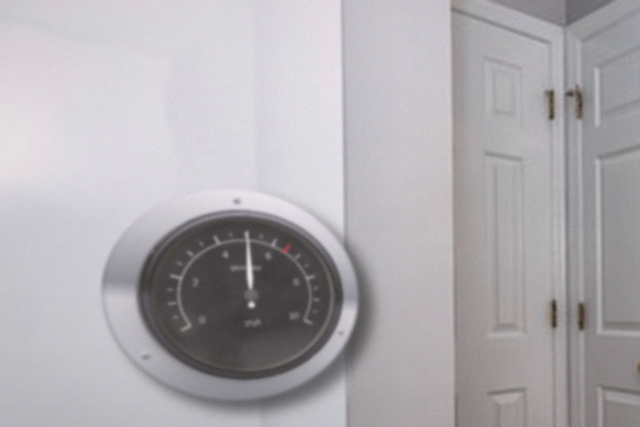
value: **5** mA
